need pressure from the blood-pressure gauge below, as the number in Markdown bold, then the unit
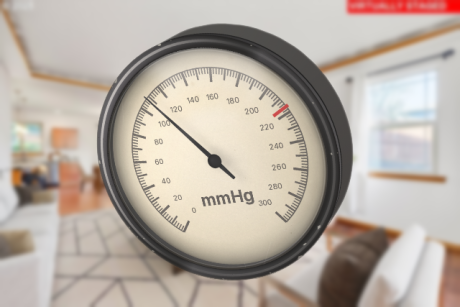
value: **110** mmHg
